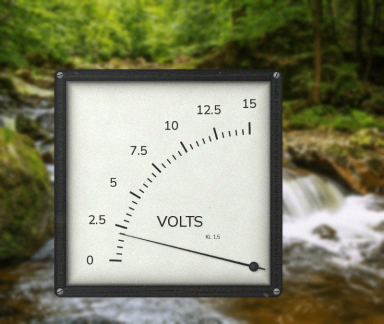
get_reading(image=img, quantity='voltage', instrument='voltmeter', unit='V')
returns 2 V
